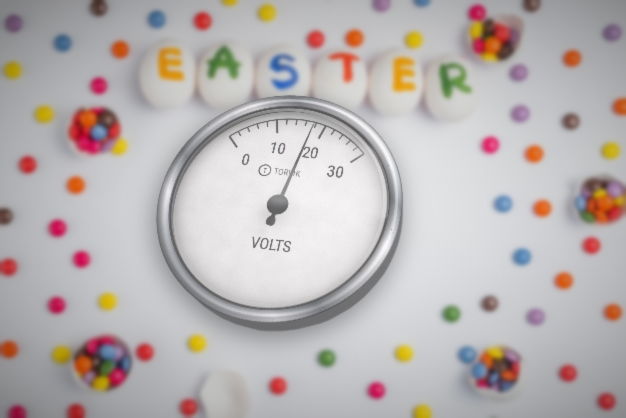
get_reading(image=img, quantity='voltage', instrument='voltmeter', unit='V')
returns 18 V
